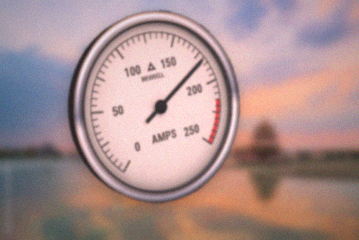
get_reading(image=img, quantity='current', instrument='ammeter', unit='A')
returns 180 A
